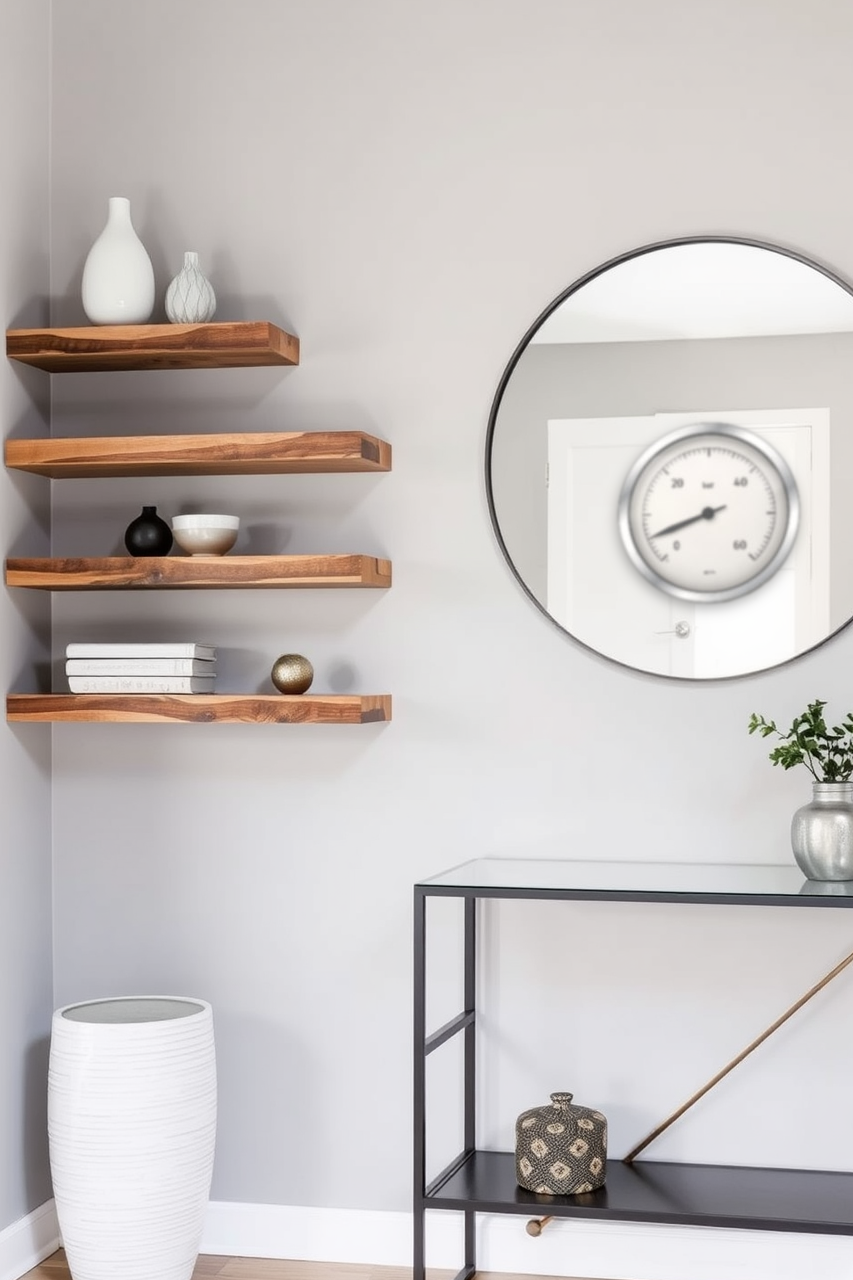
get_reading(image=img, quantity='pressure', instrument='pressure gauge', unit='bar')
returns 5 bar
